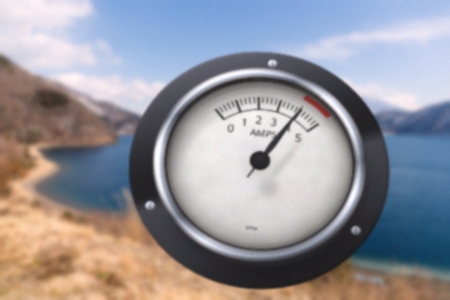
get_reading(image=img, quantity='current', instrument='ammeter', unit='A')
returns 4 A
